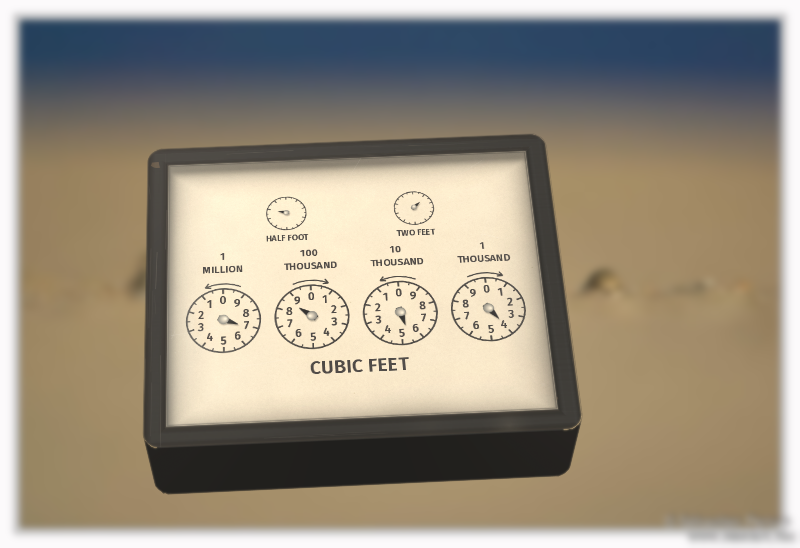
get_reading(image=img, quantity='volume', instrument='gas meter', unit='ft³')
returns 685400 ft³
